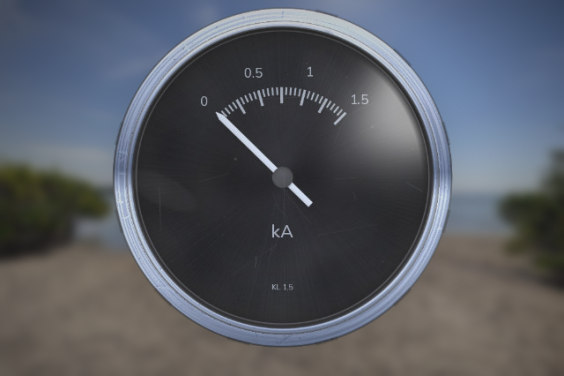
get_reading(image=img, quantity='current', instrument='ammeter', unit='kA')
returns 0 kA
